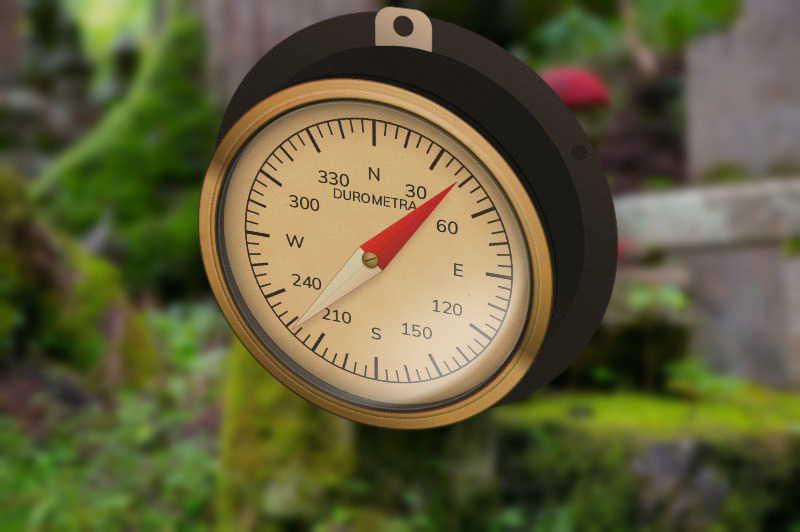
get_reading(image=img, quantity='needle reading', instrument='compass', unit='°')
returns 42.5 °
